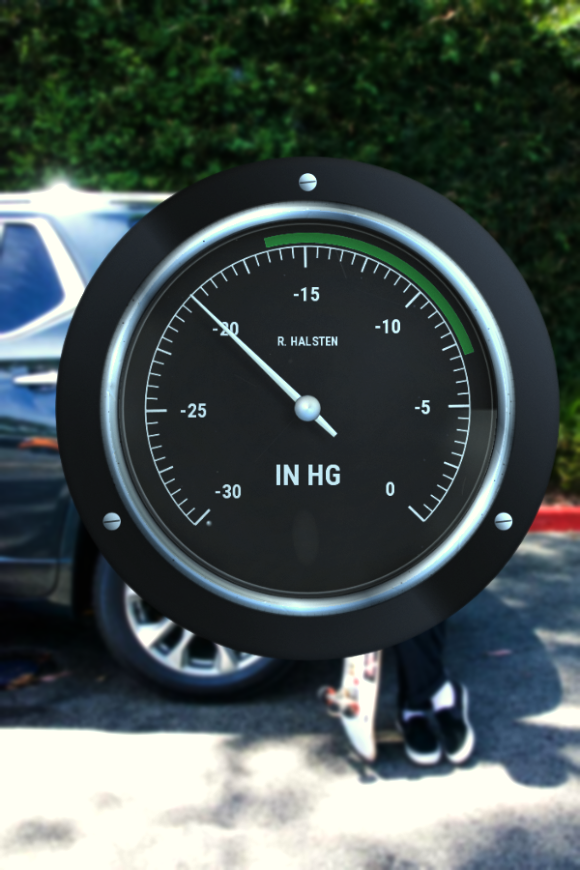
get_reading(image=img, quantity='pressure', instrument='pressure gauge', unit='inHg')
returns -20 inHg
